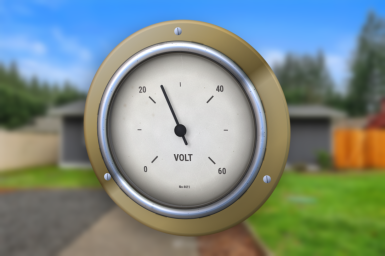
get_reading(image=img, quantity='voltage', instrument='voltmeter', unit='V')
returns 25 V
